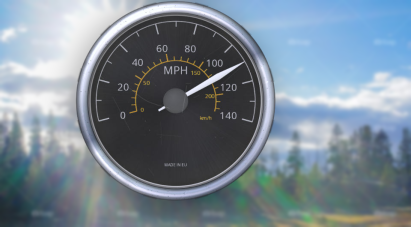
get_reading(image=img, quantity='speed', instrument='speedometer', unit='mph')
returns 110 mph
